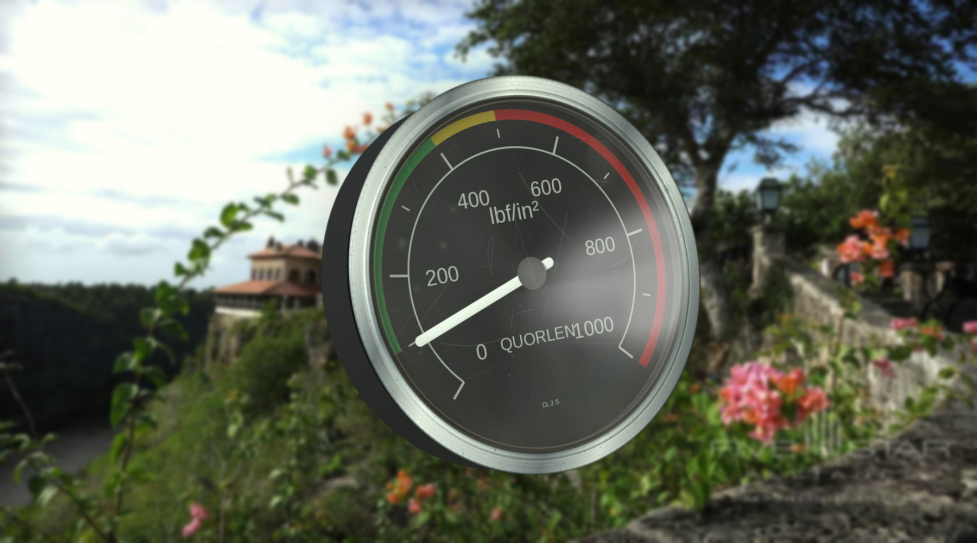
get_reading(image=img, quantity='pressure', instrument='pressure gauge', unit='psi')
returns 100 psi
